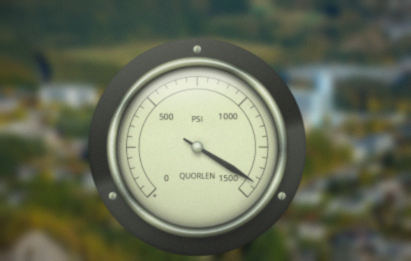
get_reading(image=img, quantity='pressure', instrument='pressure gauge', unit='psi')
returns 1425 psi
